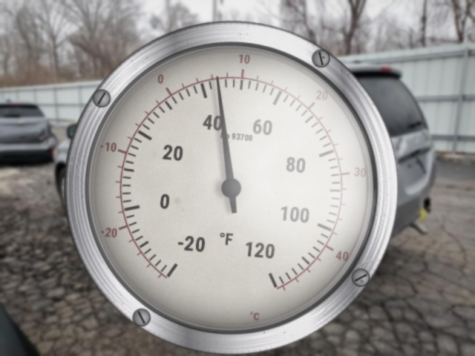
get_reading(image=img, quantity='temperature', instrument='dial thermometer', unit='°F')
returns 44 °F
